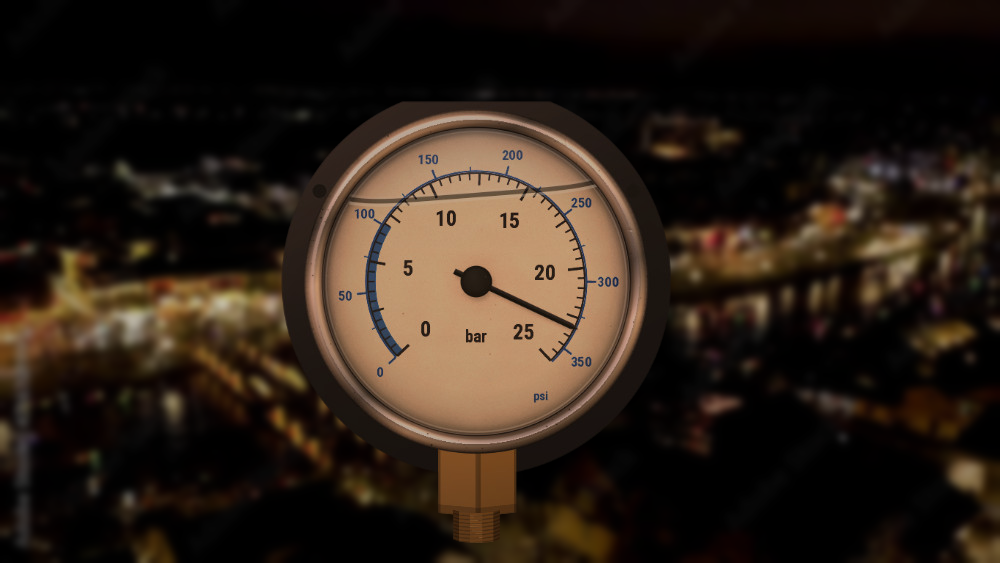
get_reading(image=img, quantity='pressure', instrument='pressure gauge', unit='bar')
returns 23 bar
